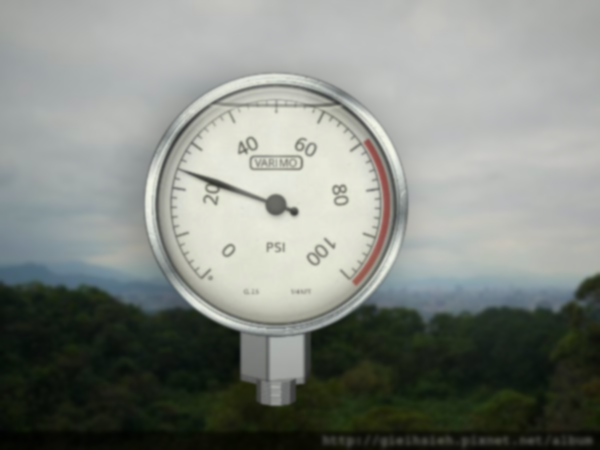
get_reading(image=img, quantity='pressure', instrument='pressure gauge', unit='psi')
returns 24 psi
